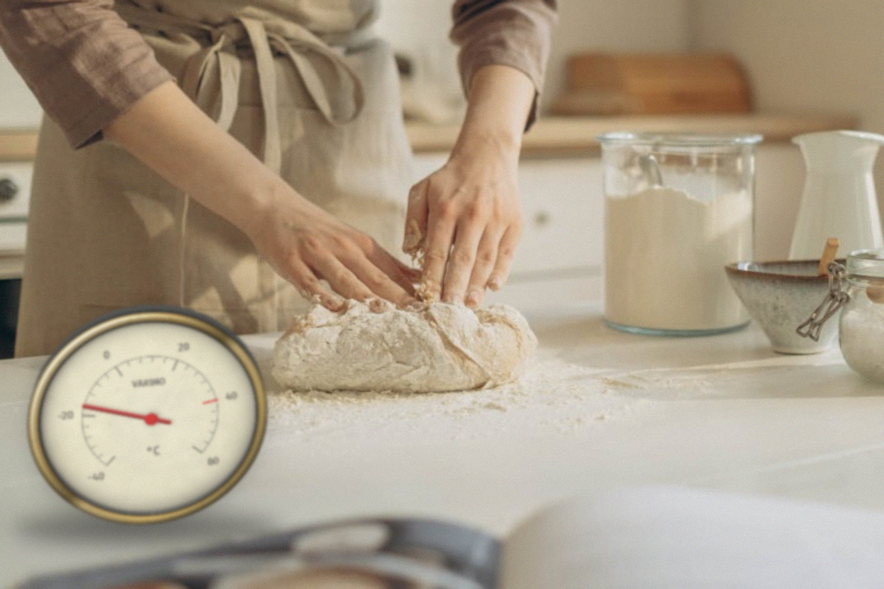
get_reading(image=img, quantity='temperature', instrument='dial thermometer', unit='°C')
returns -16 °C
